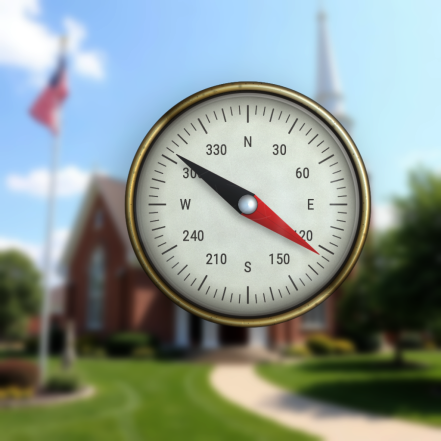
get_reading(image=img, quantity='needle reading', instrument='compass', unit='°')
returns 125 °
